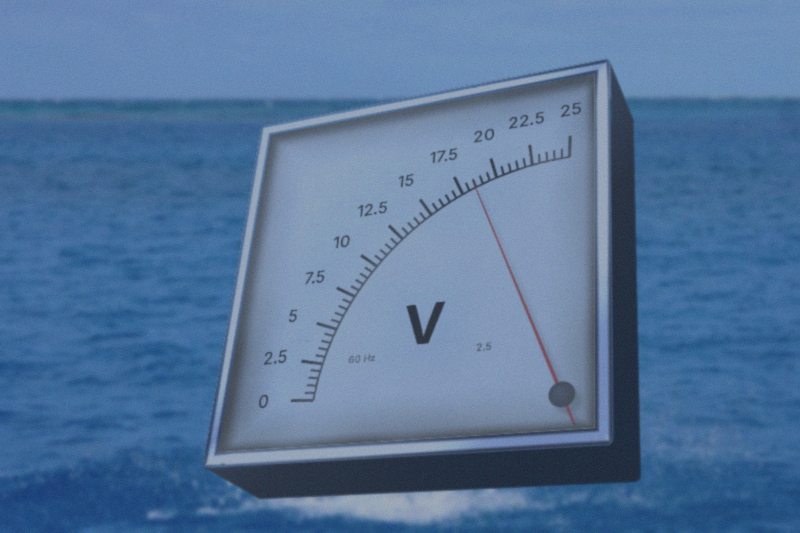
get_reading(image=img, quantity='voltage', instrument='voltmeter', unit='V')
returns 18.5 V
